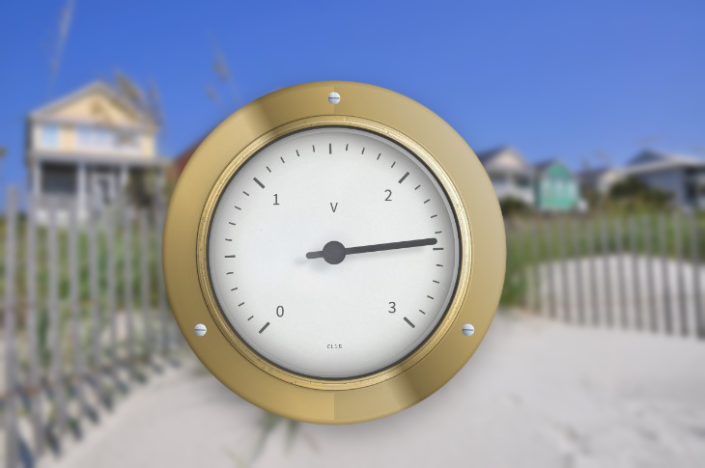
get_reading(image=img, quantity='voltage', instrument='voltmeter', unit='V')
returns 2.45 V
